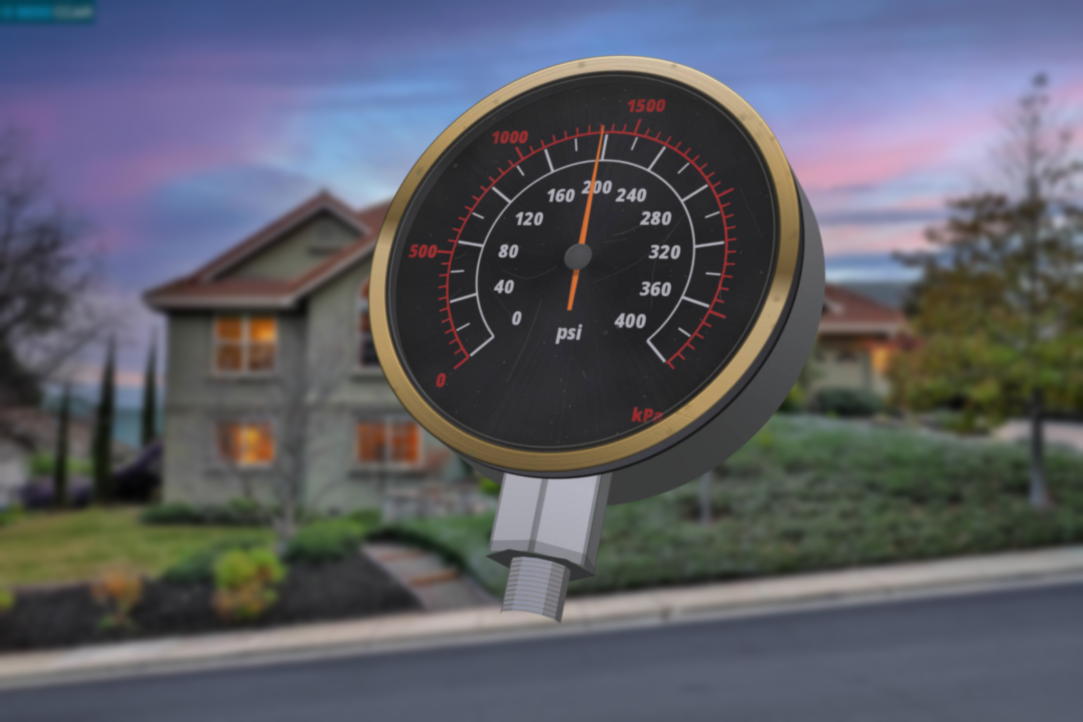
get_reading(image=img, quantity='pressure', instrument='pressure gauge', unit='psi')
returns 200 psi
